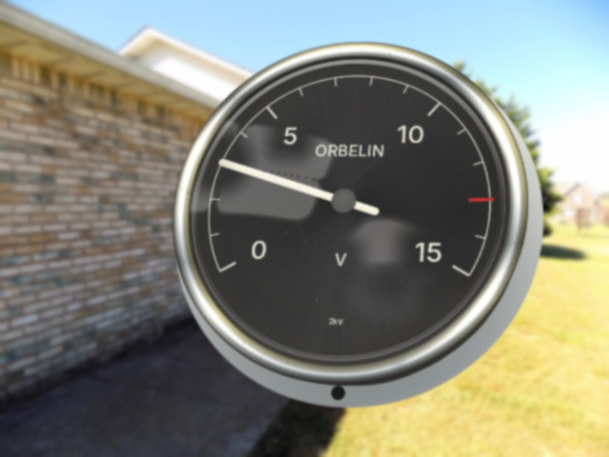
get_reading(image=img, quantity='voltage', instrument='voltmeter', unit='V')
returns 3 V
